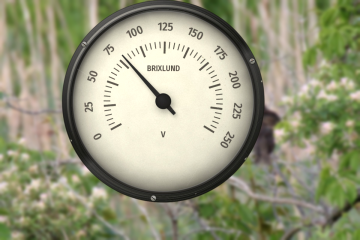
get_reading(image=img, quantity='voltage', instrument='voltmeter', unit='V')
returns 80 V
